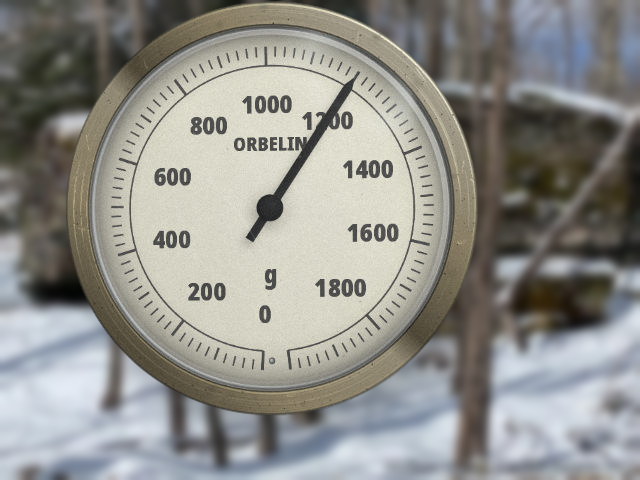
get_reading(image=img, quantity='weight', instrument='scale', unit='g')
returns 1200 g
